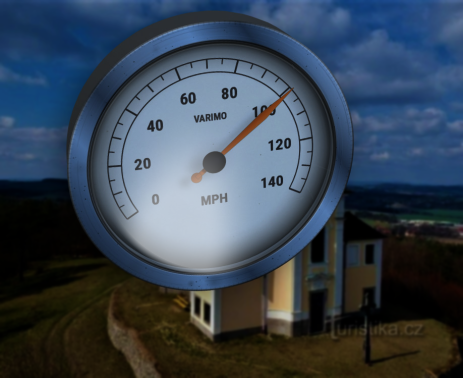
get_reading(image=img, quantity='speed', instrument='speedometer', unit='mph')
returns 100 mph
